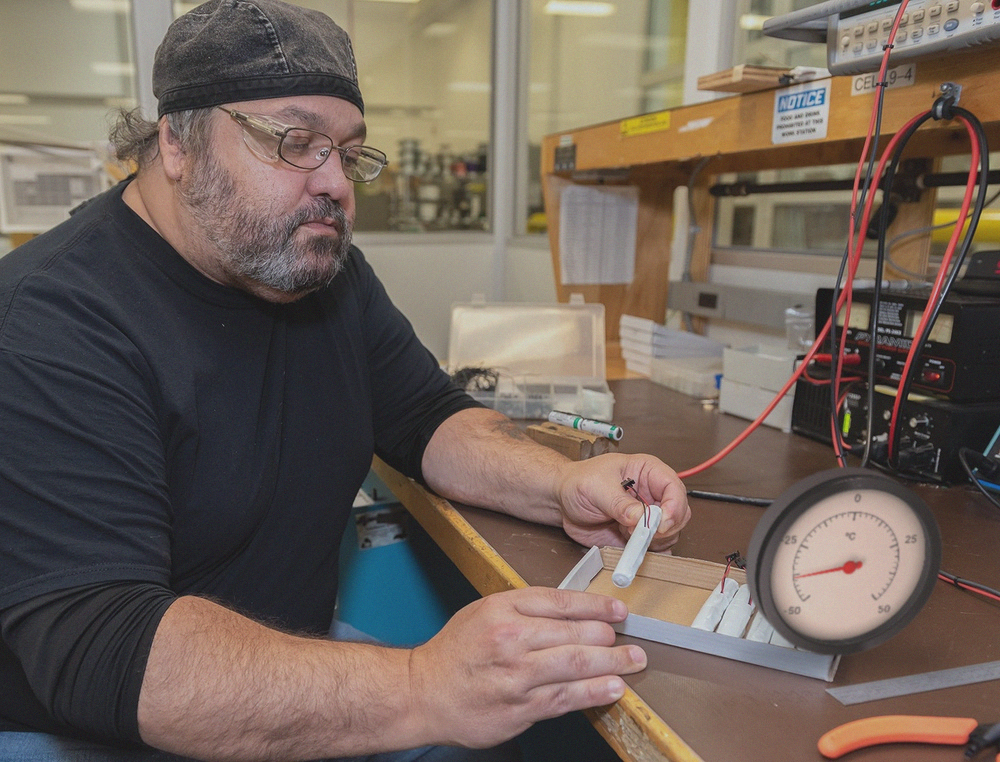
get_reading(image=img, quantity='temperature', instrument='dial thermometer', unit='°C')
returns -37.5 °C
